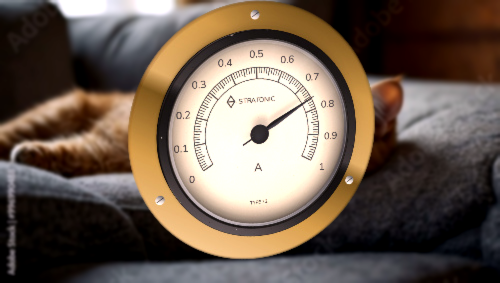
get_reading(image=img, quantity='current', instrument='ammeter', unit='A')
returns 0.75 A
